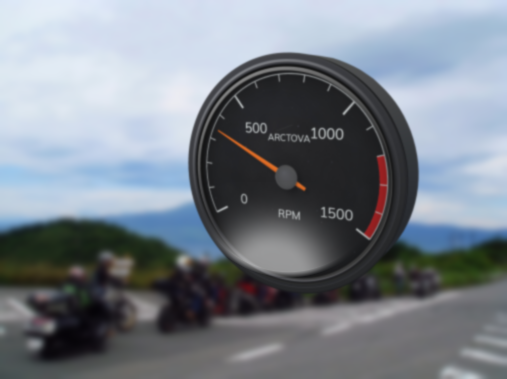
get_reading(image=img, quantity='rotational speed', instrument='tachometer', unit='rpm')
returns 350 rpm
